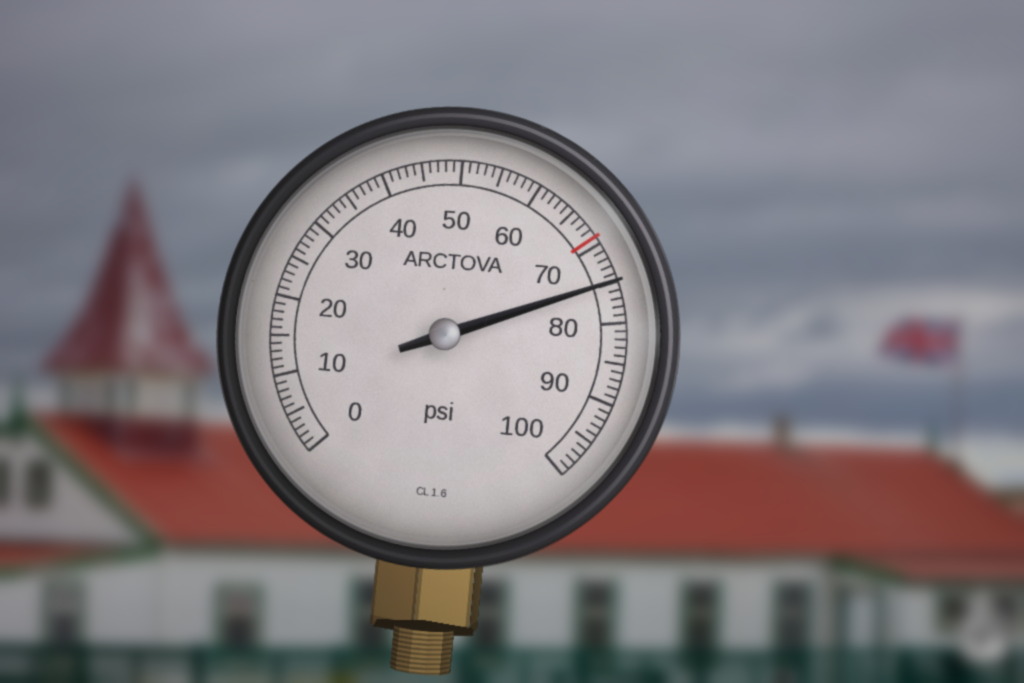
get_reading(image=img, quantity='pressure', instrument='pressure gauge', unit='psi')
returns 75 psi
